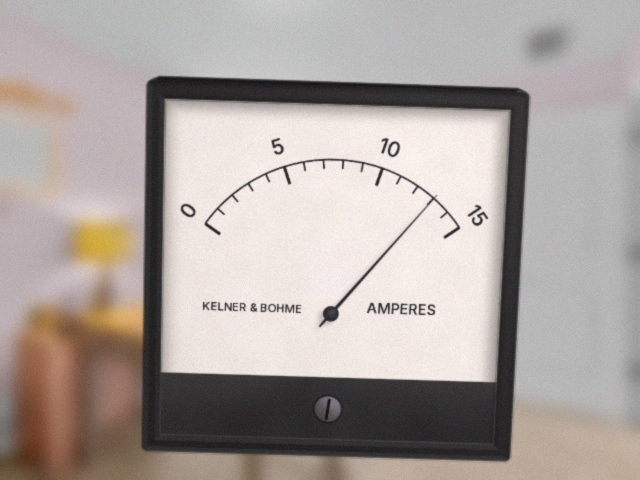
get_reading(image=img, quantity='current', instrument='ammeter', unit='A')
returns 13 A
